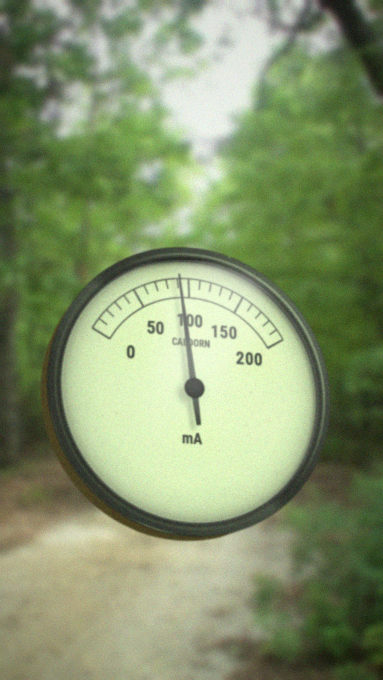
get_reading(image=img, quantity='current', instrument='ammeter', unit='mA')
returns 90 mA
